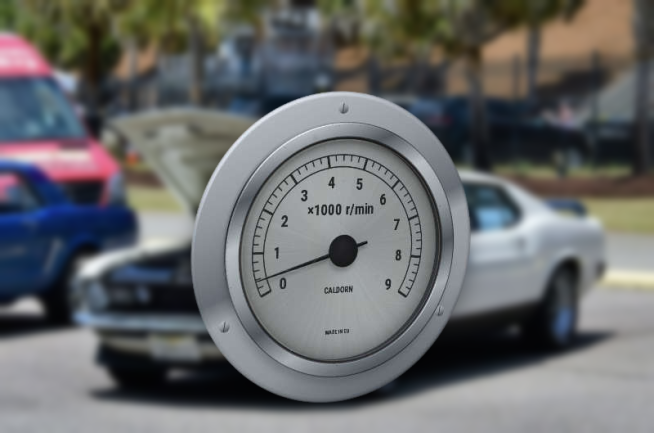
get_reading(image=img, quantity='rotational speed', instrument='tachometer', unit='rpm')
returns 400 rpm
